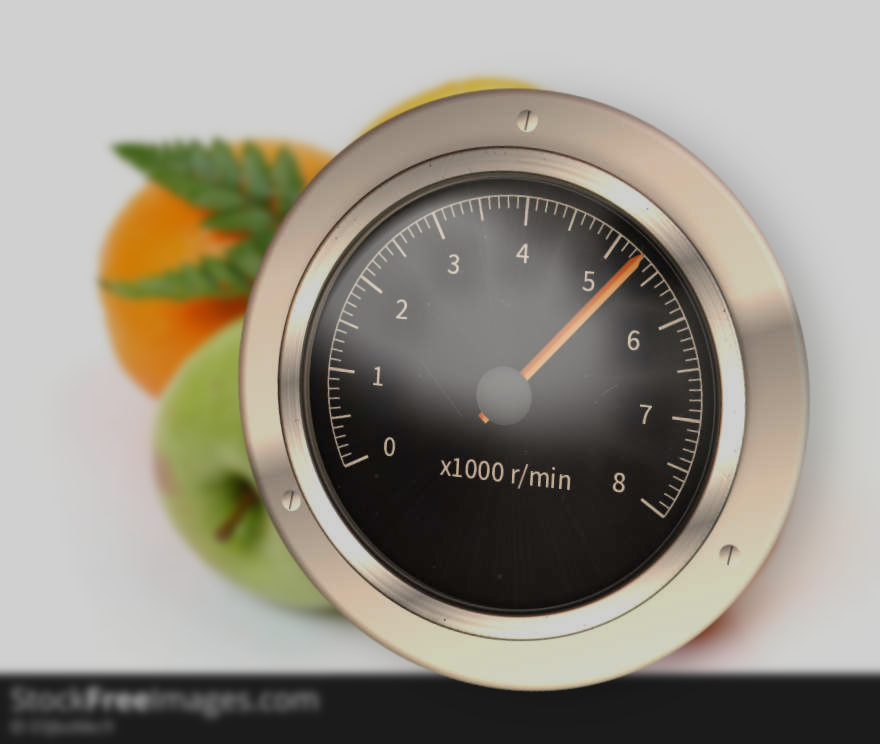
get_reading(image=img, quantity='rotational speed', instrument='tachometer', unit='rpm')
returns 5300 rpm
